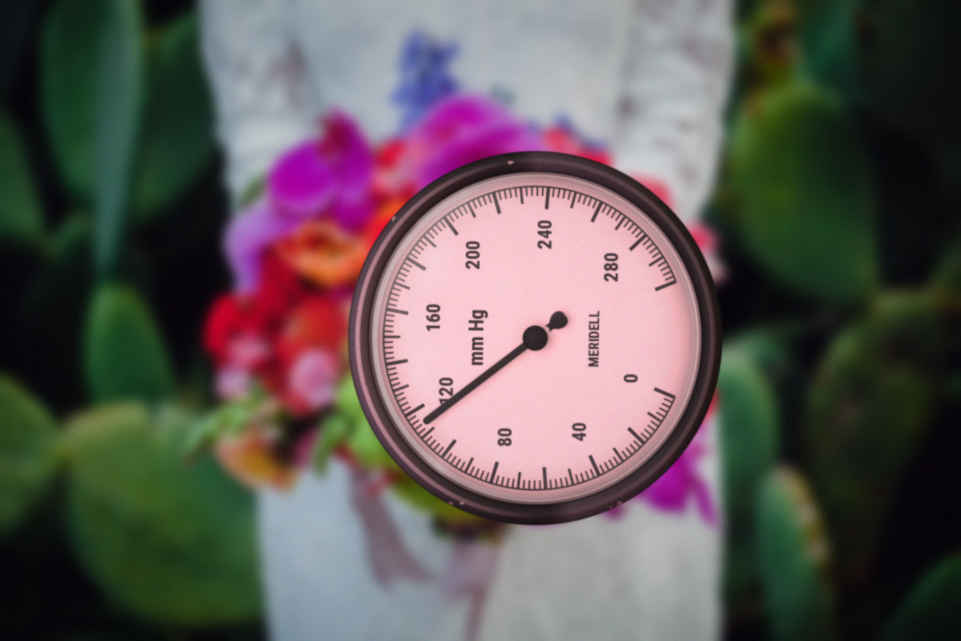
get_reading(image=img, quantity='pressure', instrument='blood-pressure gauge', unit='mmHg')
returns 114 mmHg
